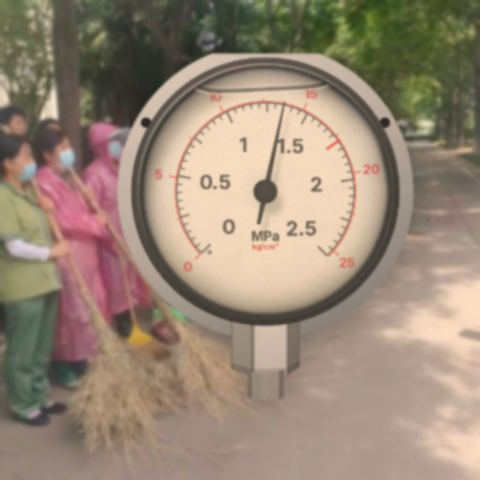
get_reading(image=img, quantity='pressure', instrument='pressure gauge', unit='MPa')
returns 1.35 MPa
